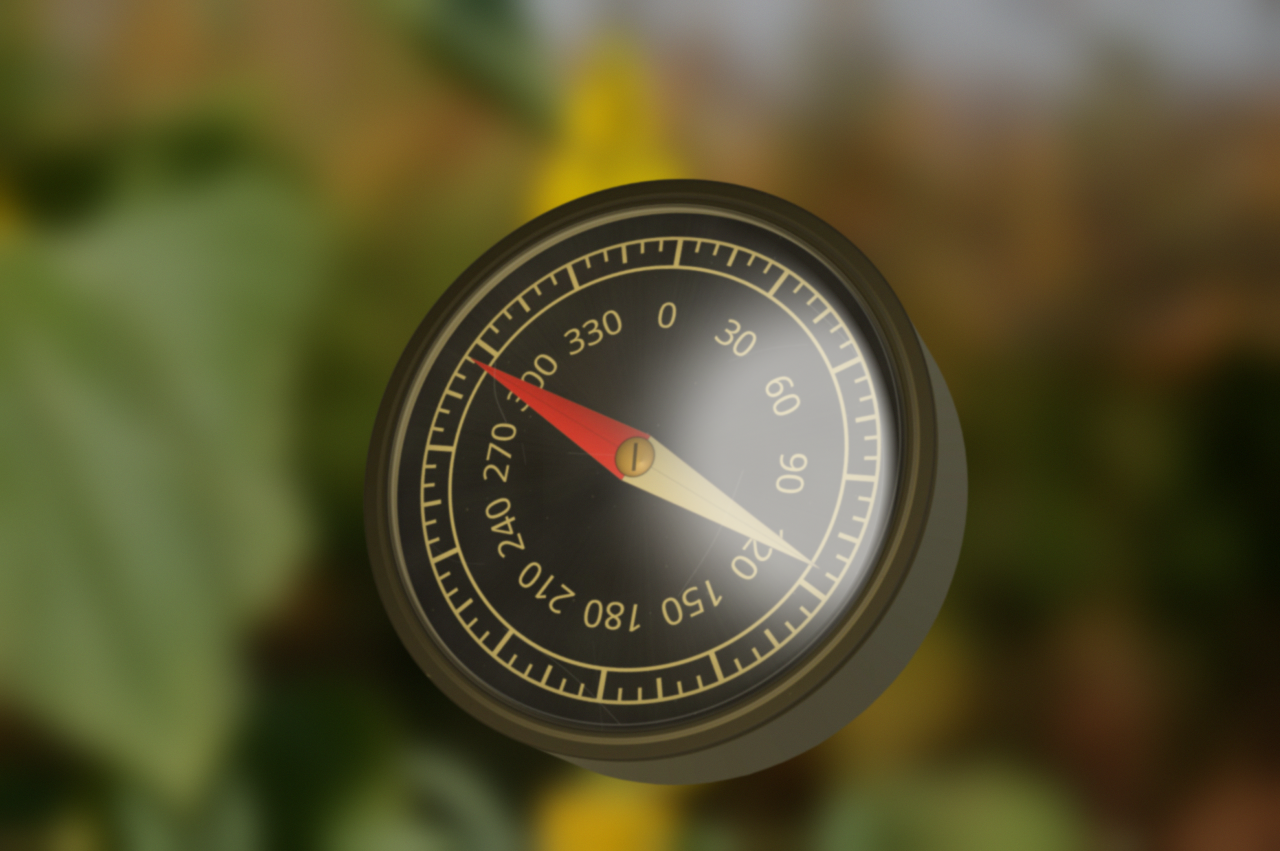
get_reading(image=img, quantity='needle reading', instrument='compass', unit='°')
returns 295 °
